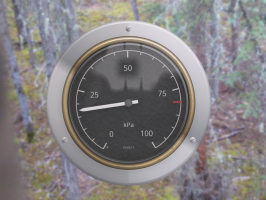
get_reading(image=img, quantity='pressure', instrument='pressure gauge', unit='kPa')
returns 17.5 kPa
